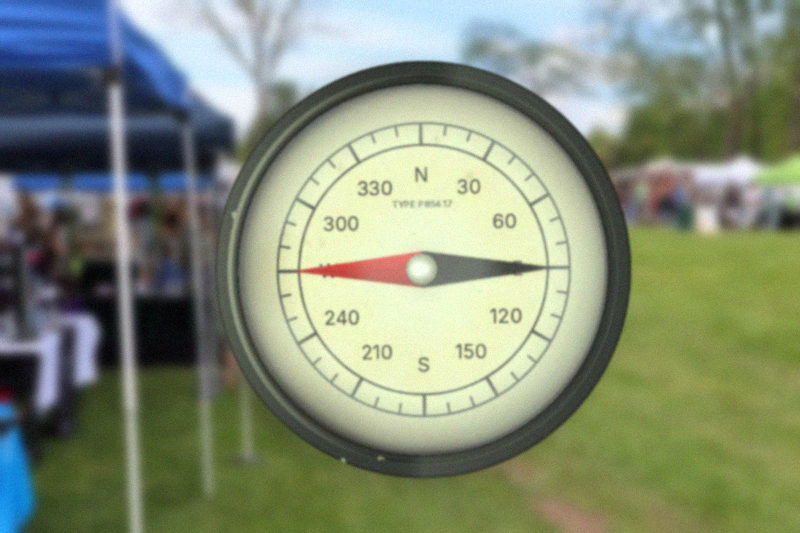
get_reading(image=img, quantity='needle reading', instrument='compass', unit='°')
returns 270 °
